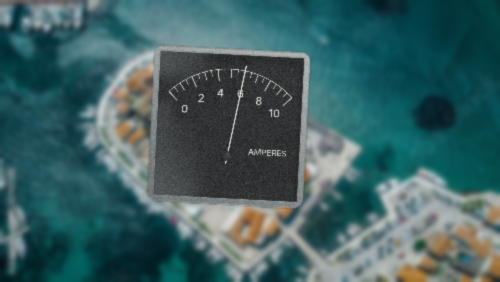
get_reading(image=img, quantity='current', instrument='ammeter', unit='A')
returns 6 A
